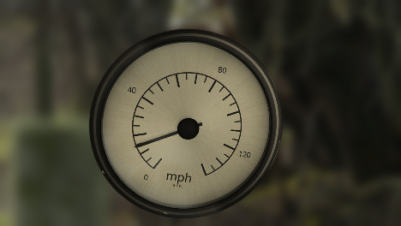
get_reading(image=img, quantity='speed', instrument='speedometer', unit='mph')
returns 15 mph
